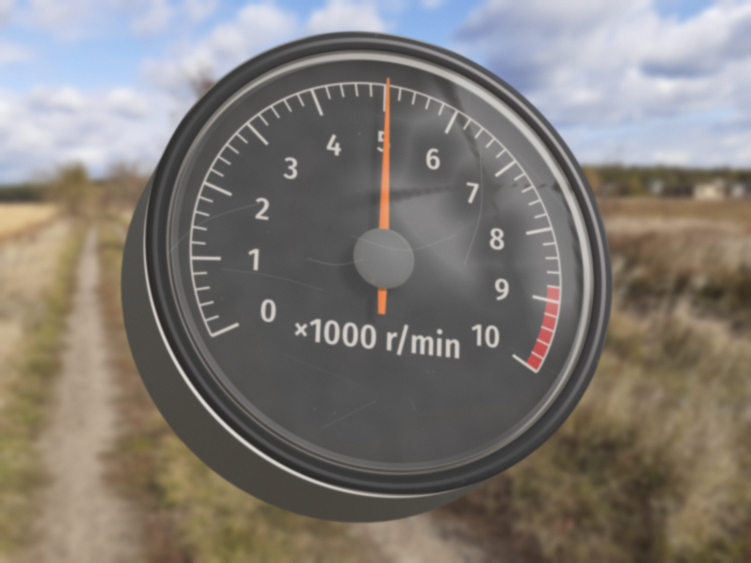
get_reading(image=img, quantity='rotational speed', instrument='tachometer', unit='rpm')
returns 5000 rpm
